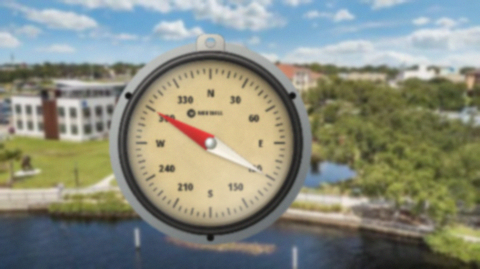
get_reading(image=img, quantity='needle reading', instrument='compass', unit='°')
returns 300 °
